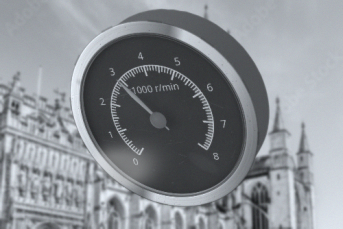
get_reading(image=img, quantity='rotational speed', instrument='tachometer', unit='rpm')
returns 3000 rpm
